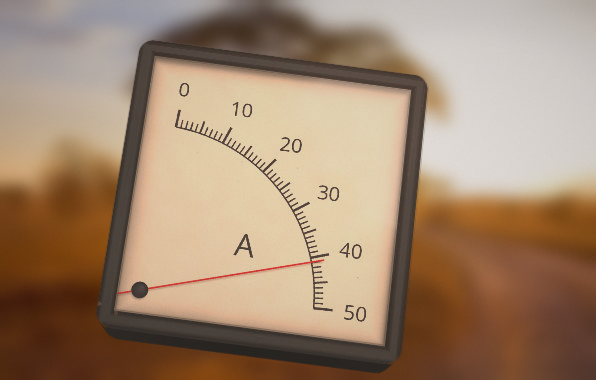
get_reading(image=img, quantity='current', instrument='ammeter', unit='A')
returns 41 A
